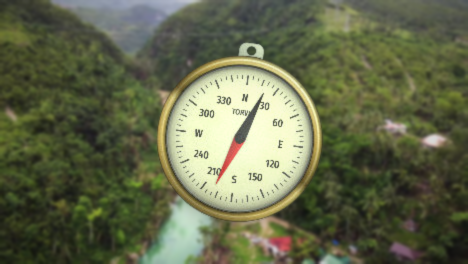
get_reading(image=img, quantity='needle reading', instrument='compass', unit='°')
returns 200 °
